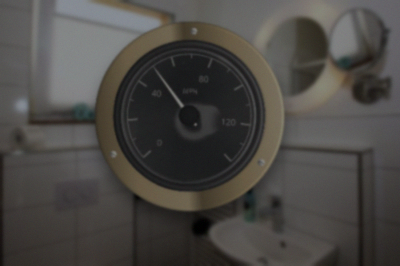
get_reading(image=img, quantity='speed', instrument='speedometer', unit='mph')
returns 50 mph
